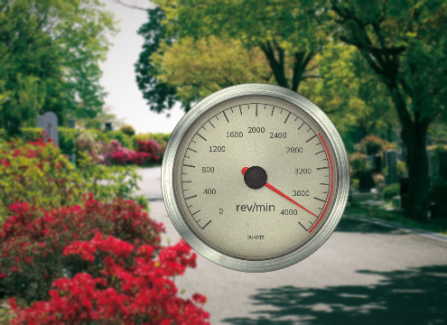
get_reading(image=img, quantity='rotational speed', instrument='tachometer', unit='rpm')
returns 3800 rpm
